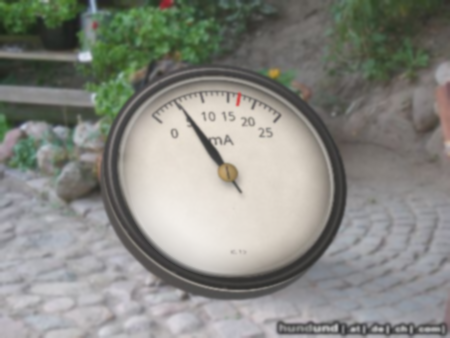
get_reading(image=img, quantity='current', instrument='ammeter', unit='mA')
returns 5 mA
